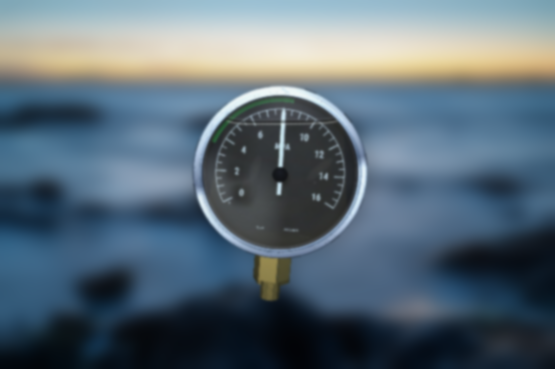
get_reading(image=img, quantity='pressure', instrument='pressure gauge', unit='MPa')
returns 8 MPa
